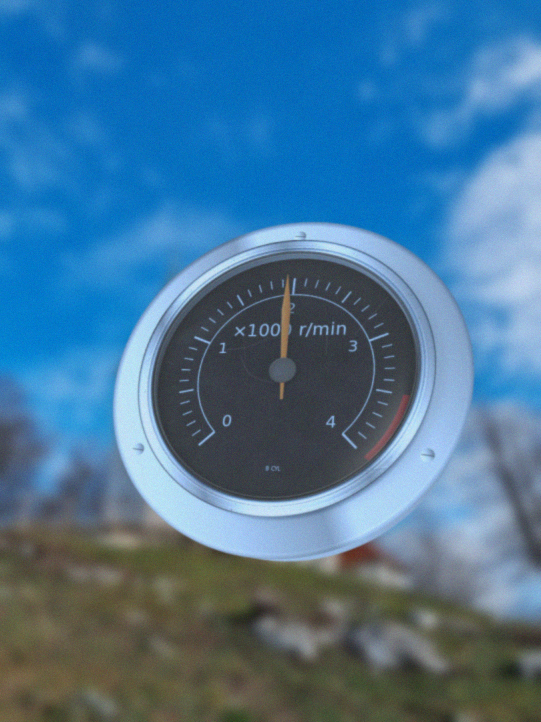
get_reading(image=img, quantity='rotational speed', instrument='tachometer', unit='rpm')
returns 1950 rpm
